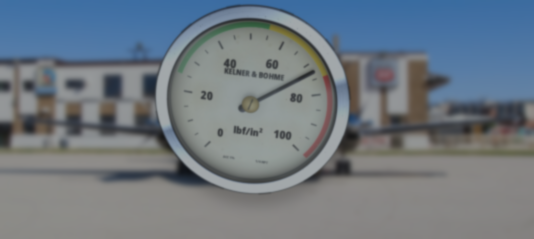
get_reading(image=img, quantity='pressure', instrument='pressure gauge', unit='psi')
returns 72.5 psi
